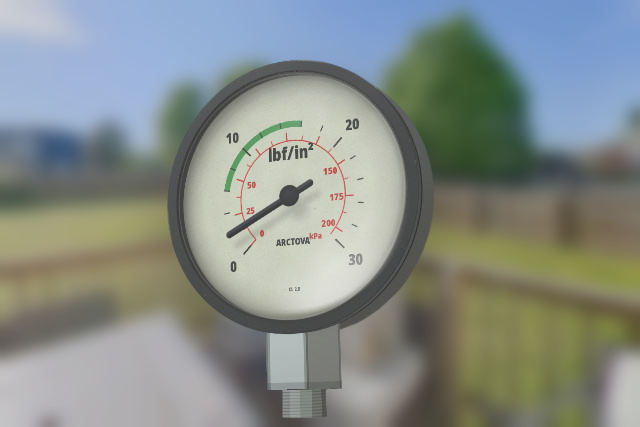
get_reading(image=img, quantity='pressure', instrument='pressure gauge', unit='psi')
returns 2 psi
